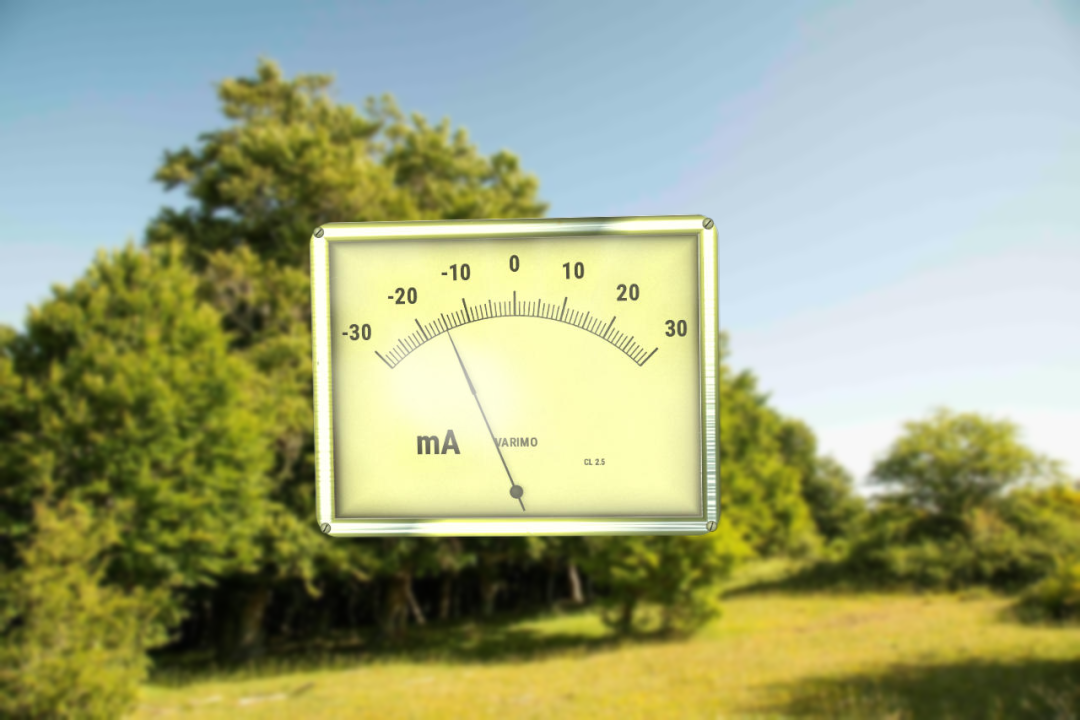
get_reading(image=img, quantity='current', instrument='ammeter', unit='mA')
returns -15 mA
